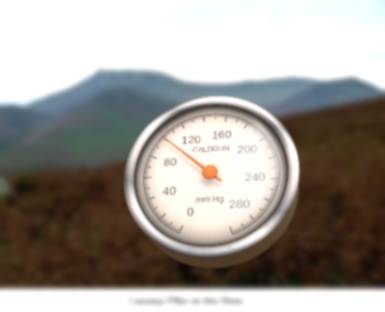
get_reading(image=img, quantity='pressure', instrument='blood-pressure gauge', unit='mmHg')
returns 100 mmHg
